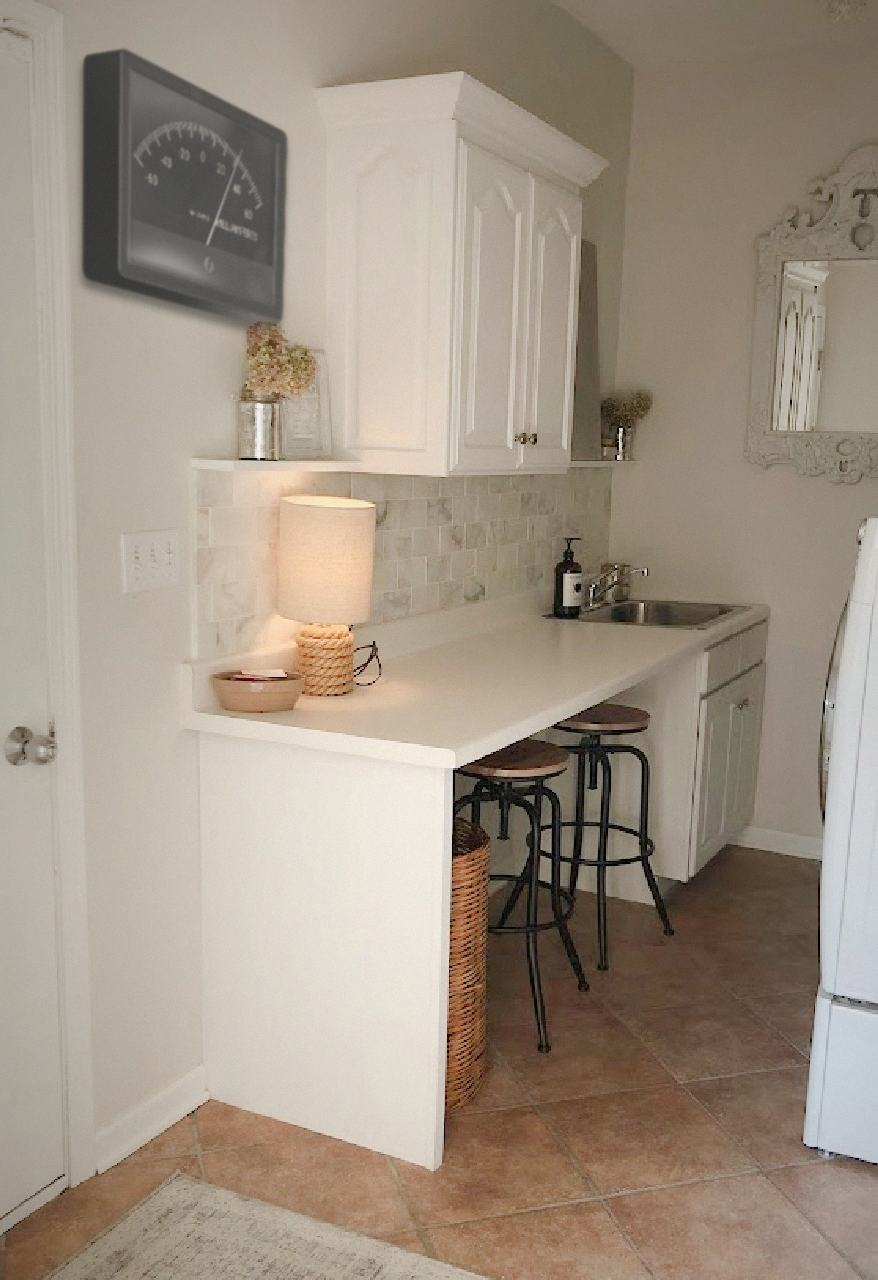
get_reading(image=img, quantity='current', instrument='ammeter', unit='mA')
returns 30 mA
